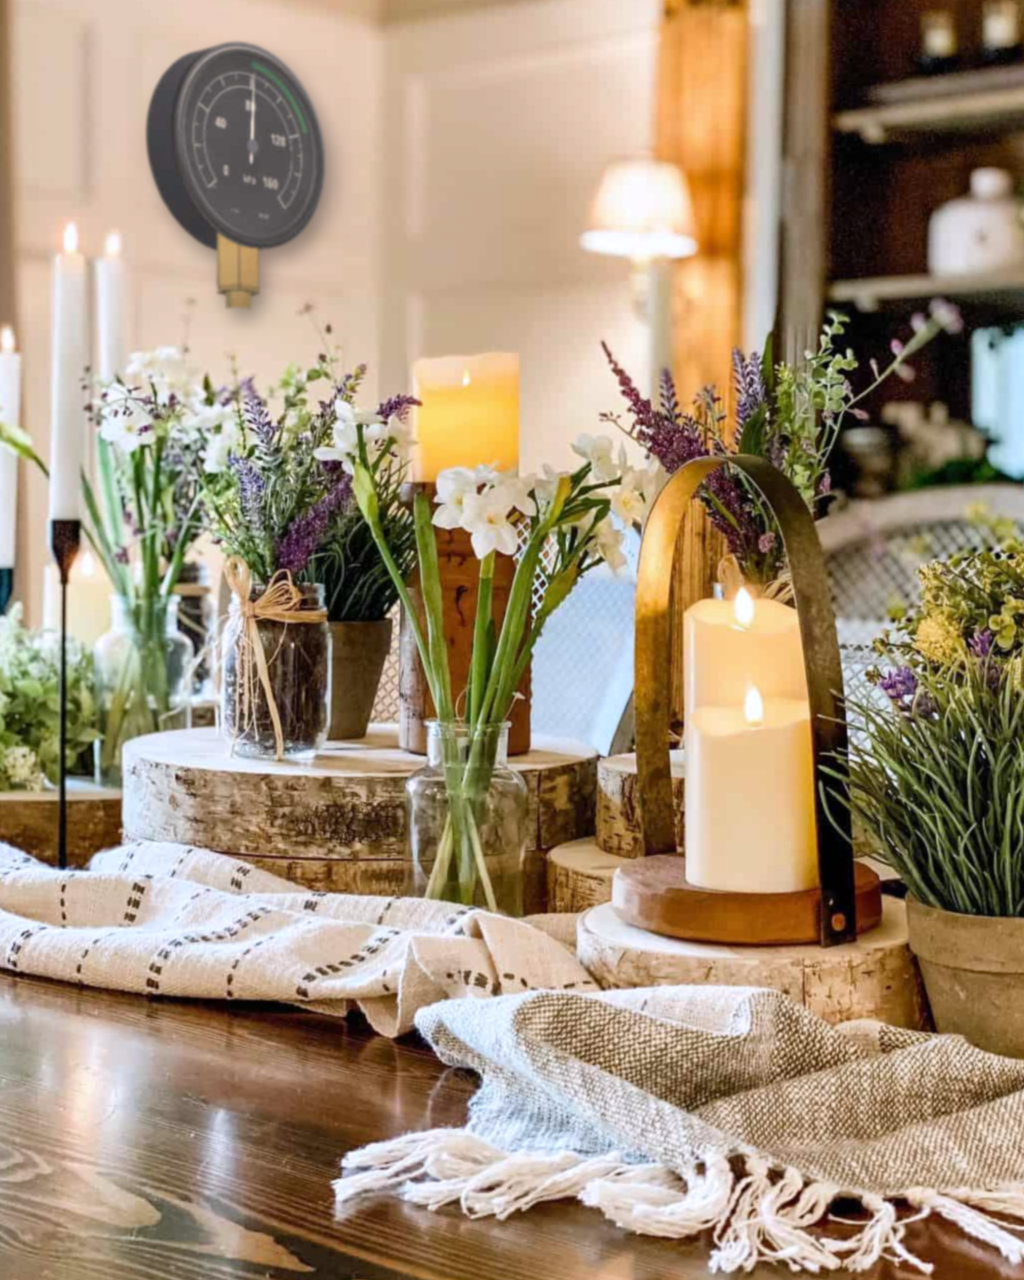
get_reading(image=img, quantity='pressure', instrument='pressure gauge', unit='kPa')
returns 80 kPa
